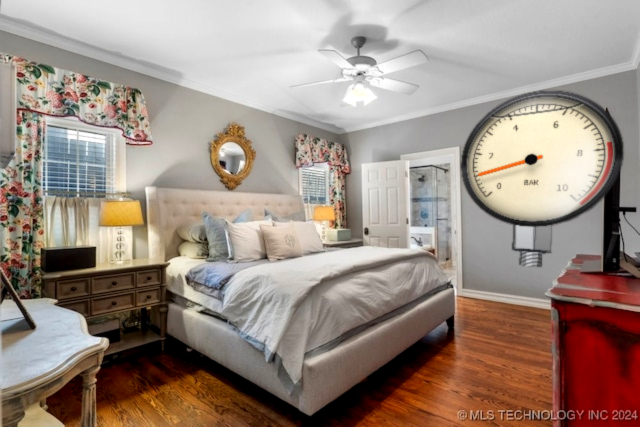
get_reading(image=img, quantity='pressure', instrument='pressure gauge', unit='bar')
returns 1 bar
